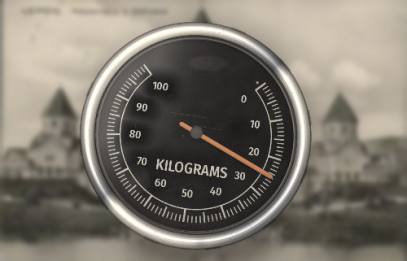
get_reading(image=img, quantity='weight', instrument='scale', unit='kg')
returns 25 kg
